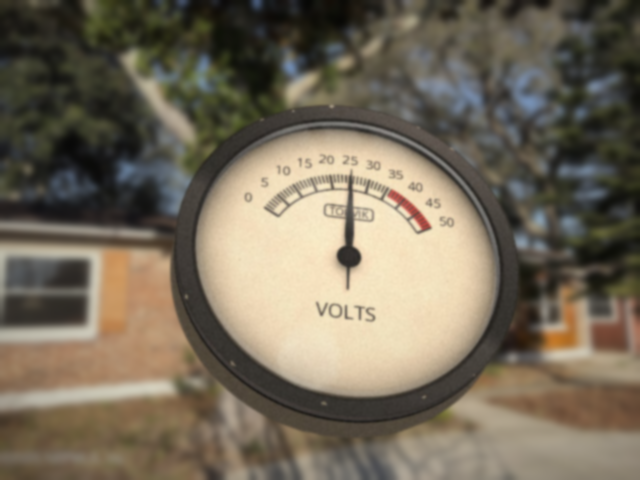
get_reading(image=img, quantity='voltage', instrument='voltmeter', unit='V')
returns 25 V
